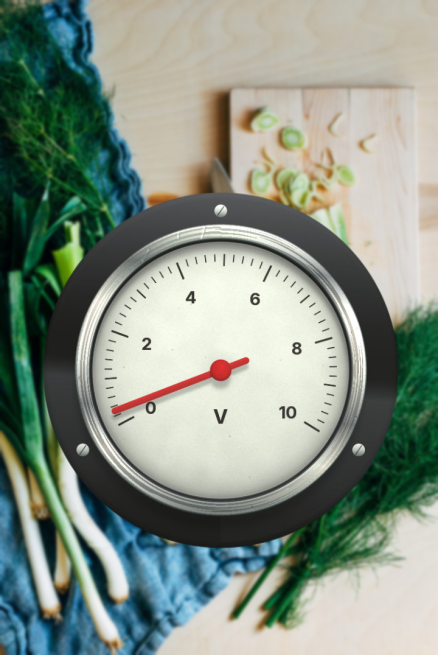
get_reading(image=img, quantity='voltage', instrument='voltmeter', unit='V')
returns 0.3 V
